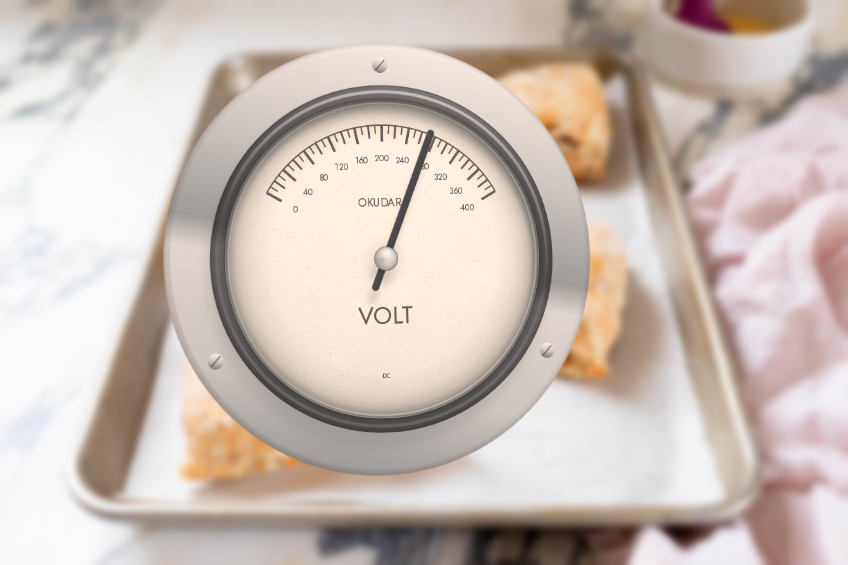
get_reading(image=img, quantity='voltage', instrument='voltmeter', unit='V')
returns 270 V
